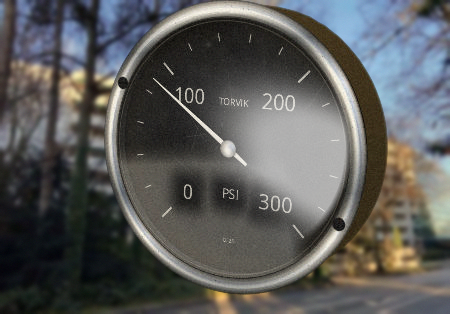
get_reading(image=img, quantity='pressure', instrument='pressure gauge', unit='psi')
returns 90 psi
